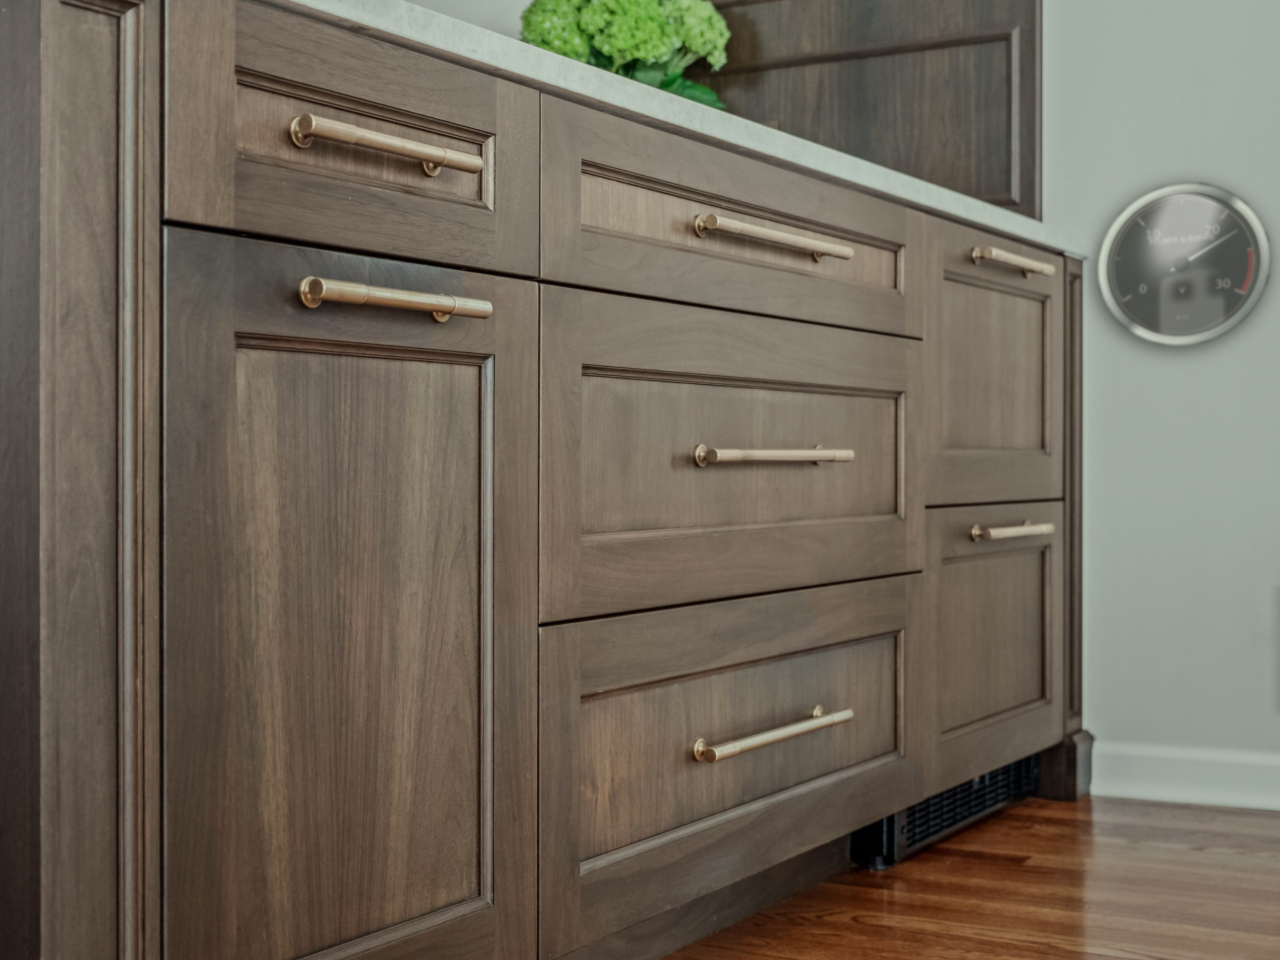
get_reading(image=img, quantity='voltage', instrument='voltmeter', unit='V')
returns 22.5 V
